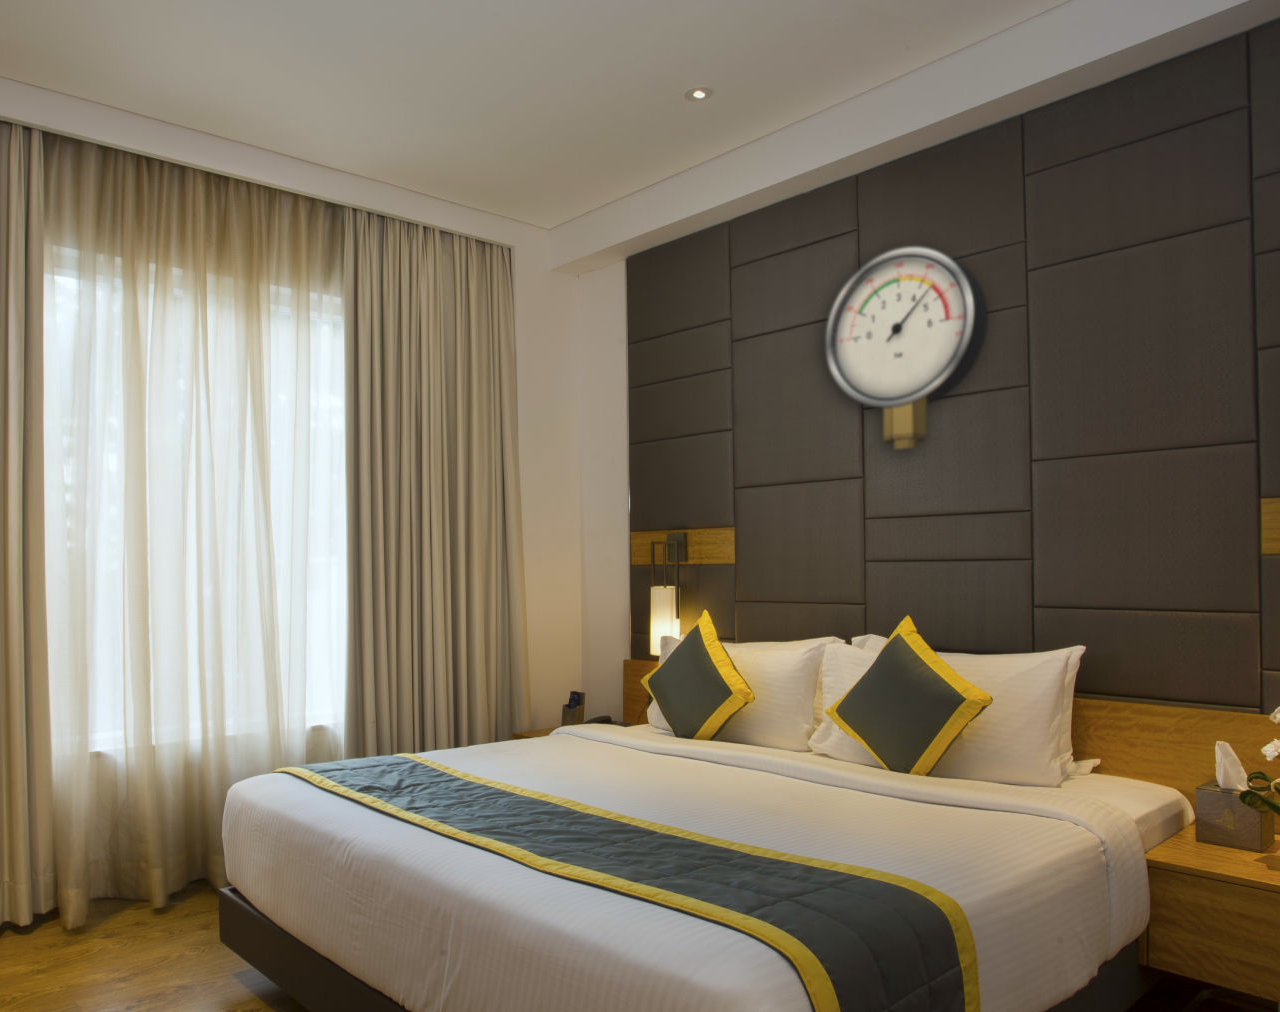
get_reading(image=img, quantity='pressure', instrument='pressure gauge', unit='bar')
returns 4.5 bar
